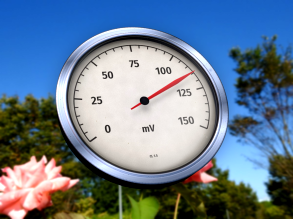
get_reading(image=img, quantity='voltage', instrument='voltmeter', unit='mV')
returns 115 mV
